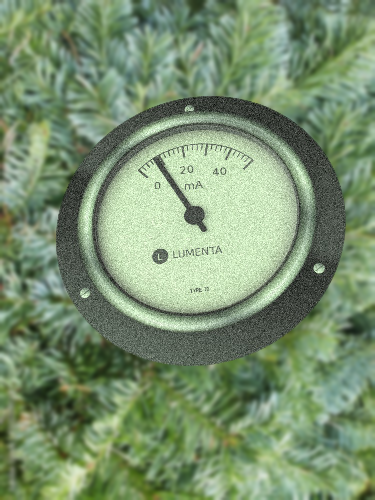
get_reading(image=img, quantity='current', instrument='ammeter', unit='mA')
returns 8 mA
